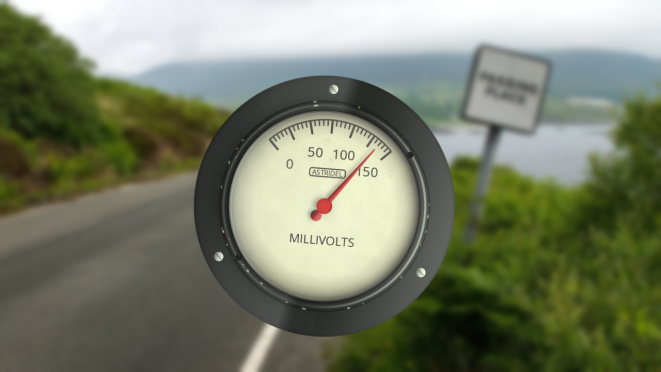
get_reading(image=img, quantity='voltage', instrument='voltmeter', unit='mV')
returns 135 mV
